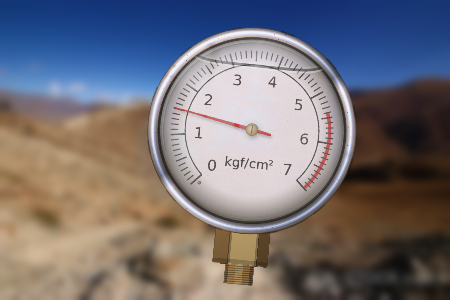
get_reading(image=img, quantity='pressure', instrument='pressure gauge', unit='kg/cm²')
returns 1.5 kg/cm²
